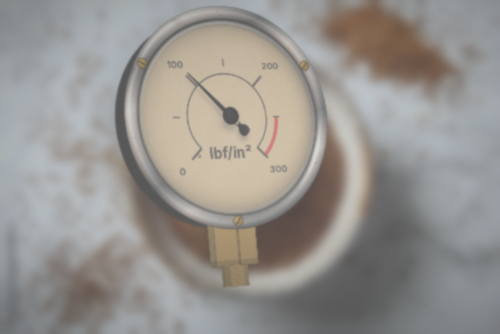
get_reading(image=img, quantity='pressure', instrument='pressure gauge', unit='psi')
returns 100 psi
